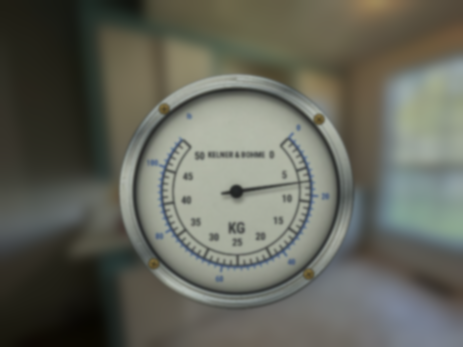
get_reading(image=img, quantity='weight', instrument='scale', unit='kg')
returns 7 kg
